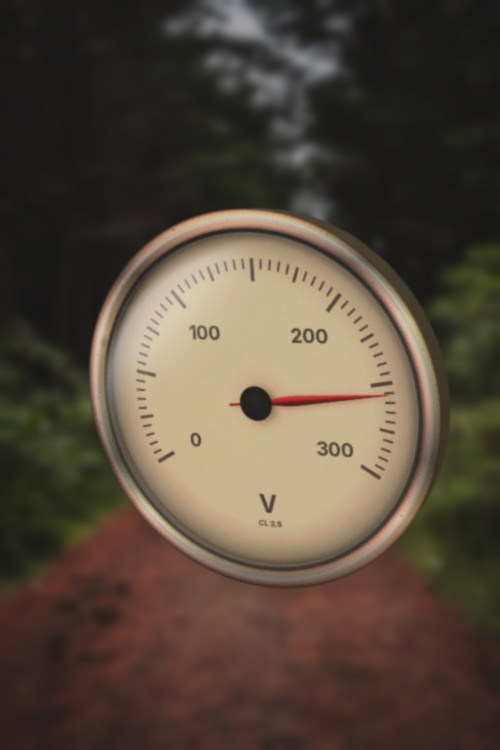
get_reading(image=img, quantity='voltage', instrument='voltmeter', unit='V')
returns 255 V
